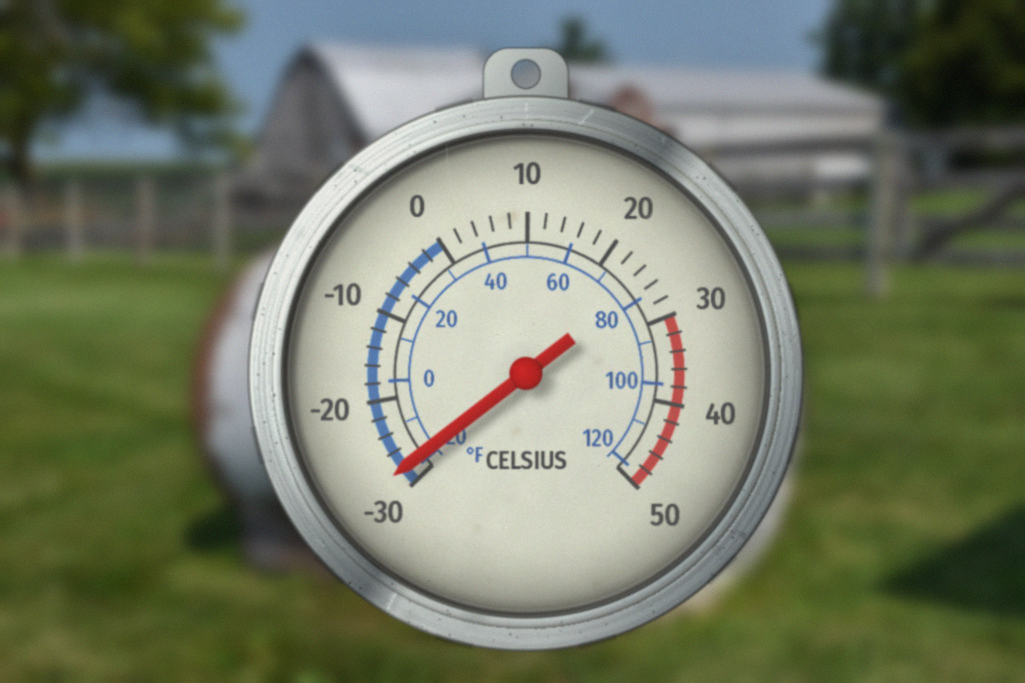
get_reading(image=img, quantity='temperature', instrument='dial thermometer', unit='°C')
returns -28 °C
